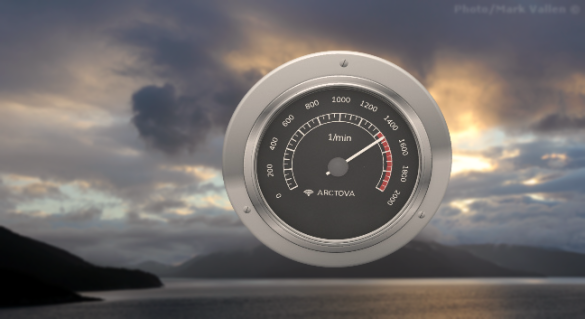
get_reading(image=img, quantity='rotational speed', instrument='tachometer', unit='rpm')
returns 1450 rpm
